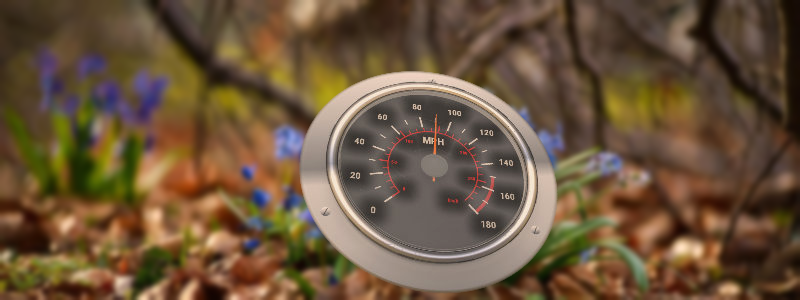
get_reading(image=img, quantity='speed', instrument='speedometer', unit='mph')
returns 90 mph
